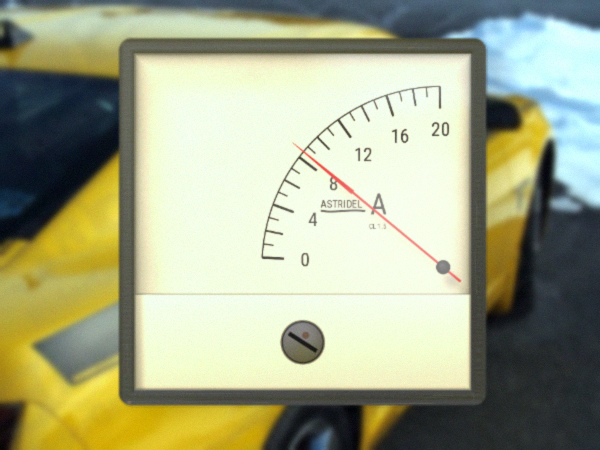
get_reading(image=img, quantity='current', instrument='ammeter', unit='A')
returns 8.5 A
